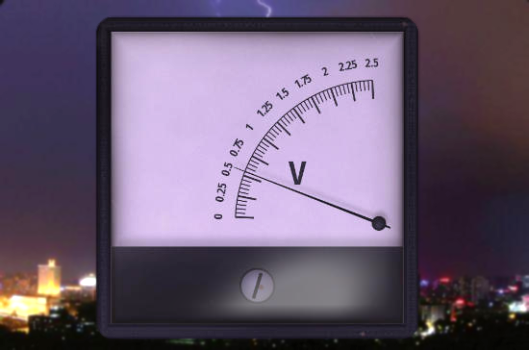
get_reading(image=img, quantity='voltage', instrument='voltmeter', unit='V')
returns 0.55 V
